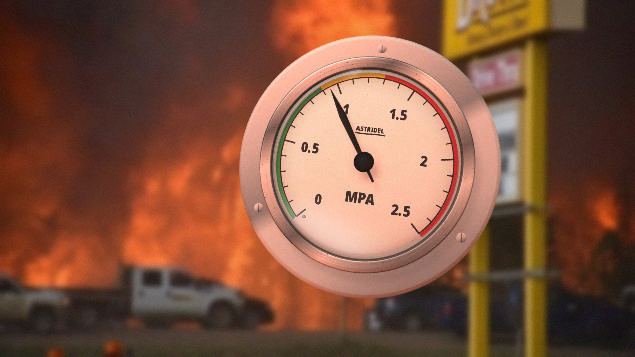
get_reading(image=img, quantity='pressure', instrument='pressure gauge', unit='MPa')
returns 0.95 MPa
